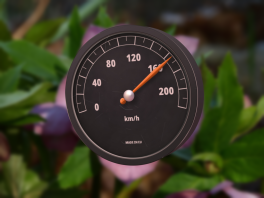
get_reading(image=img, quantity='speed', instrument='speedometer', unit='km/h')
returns 165 km/h
